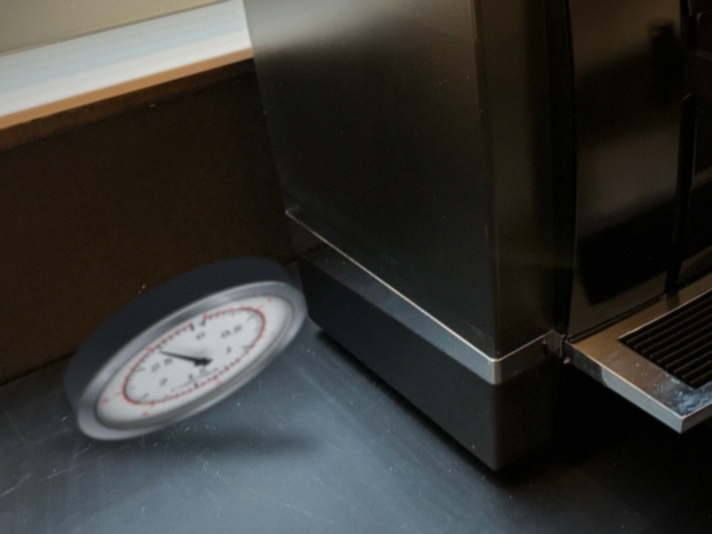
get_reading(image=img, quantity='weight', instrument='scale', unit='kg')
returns 2.75 kg
